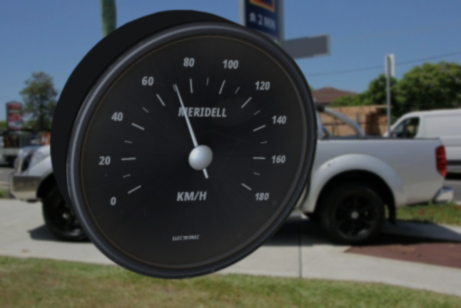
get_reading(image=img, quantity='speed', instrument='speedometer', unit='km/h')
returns 70 km/h
